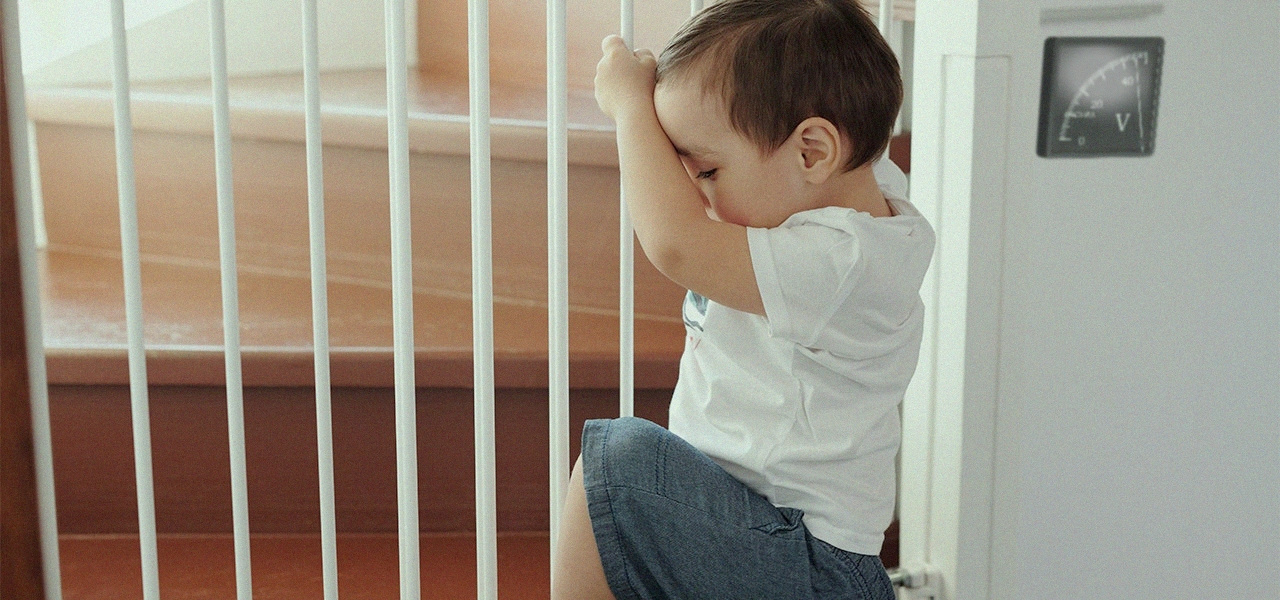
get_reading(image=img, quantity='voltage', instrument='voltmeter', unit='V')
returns 45 V
